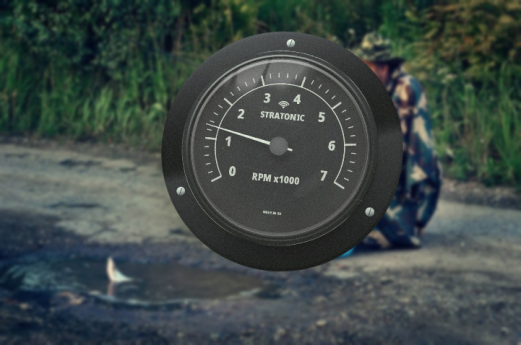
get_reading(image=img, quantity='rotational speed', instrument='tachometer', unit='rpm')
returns 1300 rpm
